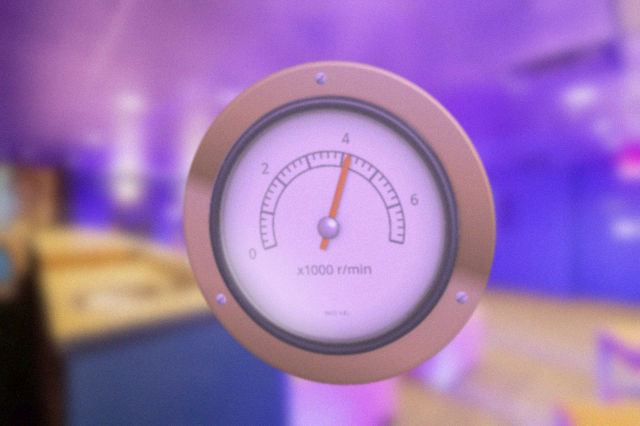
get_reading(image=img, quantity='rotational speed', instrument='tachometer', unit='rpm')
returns 4200 rpm
